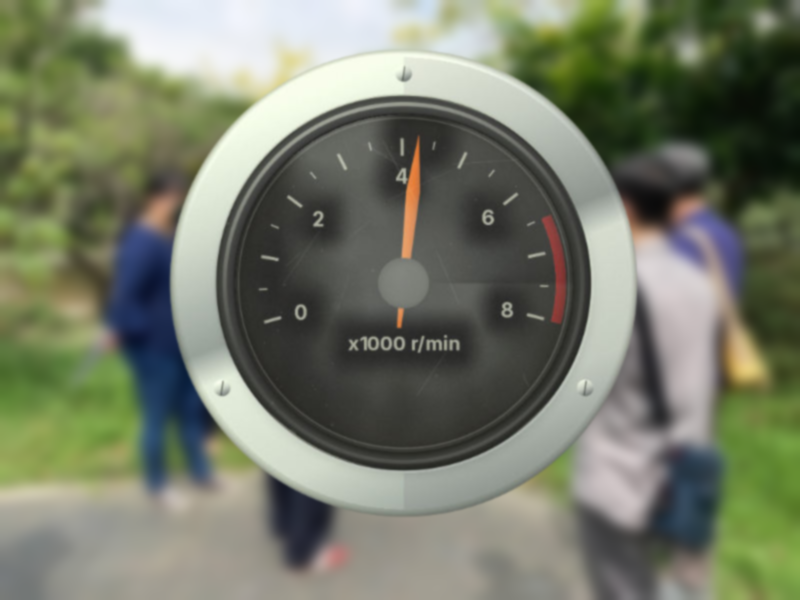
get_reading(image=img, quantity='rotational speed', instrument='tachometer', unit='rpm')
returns 4250 rpm
